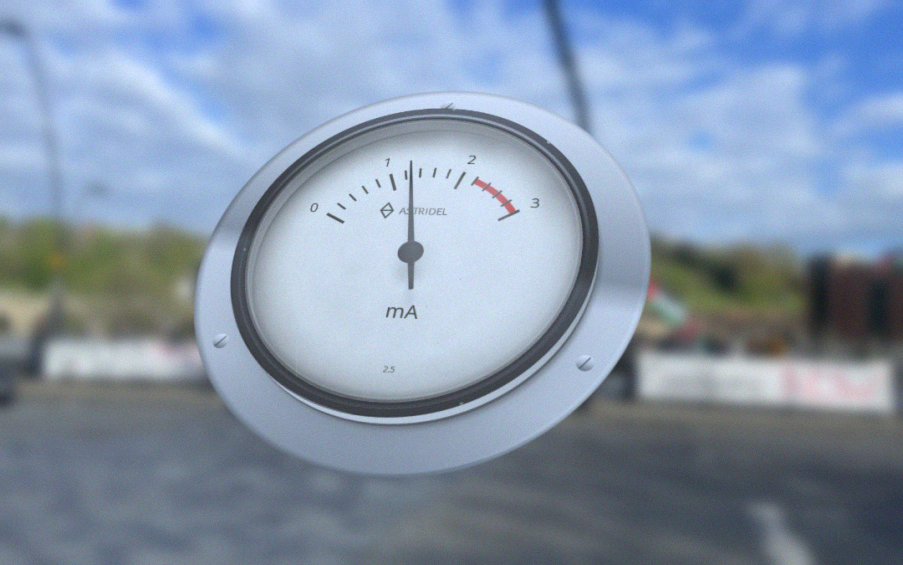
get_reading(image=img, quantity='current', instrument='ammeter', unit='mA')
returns 1.3 mA
